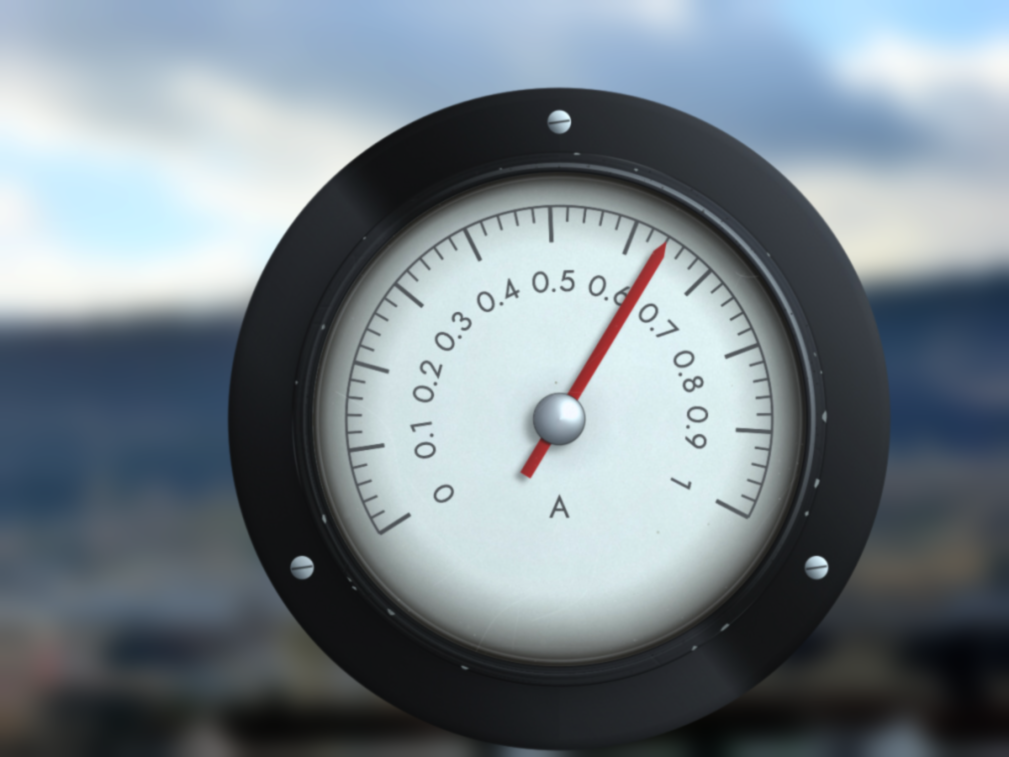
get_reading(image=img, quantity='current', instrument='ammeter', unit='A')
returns 0.64 A
